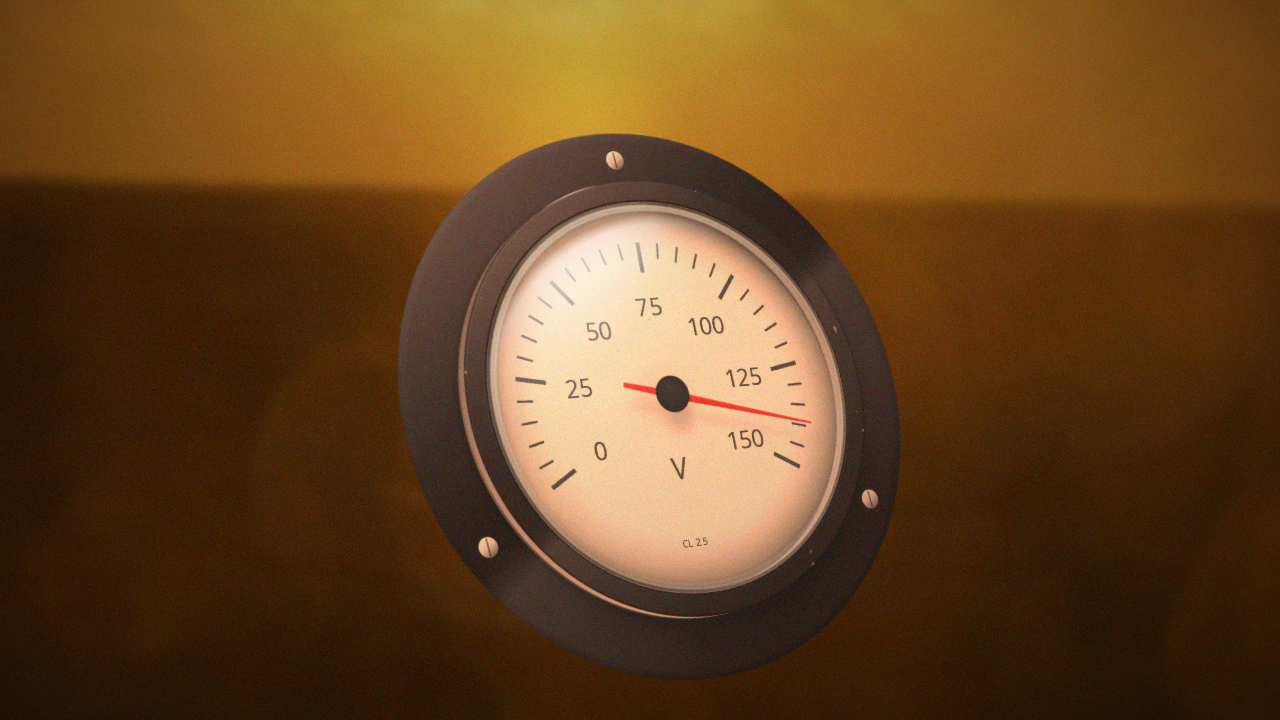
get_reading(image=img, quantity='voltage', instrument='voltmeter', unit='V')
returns 140 V
